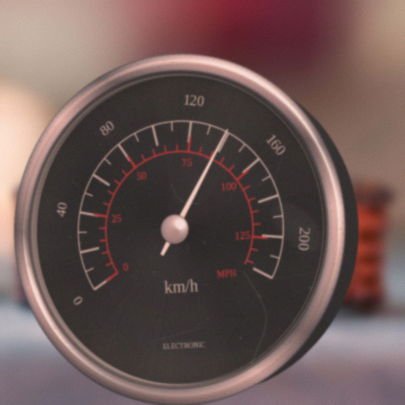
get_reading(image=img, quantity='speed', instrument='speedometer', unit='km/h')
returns 140 km/h
